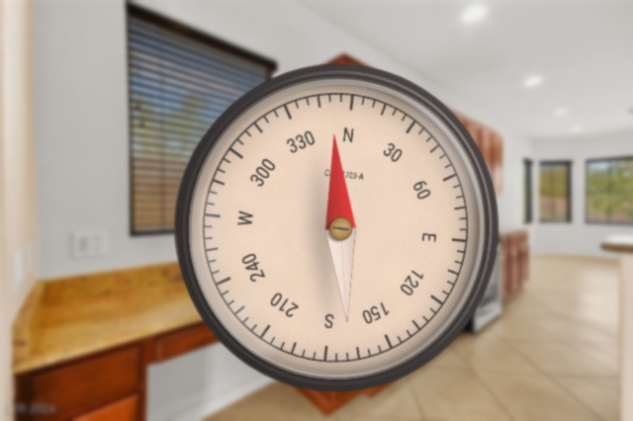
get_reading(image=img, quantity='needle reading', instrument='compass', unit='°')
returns 350 °
